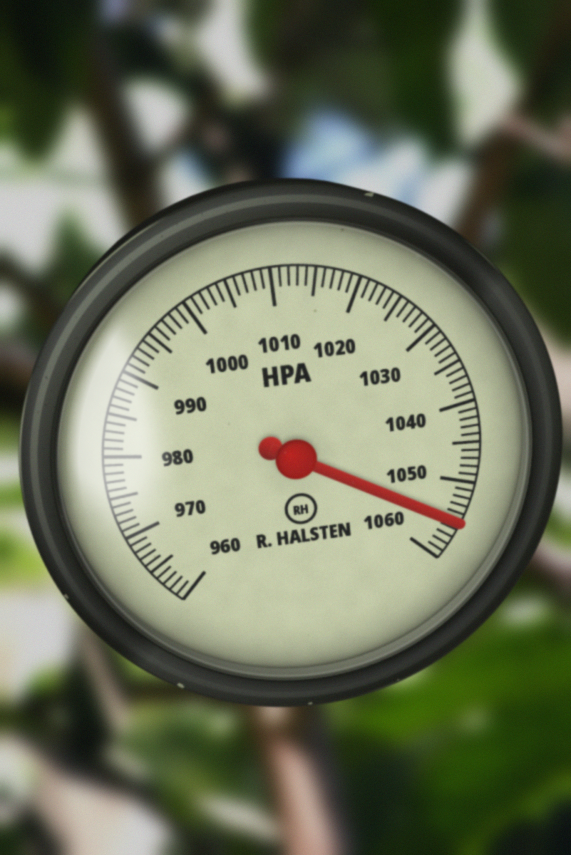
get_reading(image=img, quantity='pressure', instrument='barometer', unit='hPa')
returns 1055 hPa
